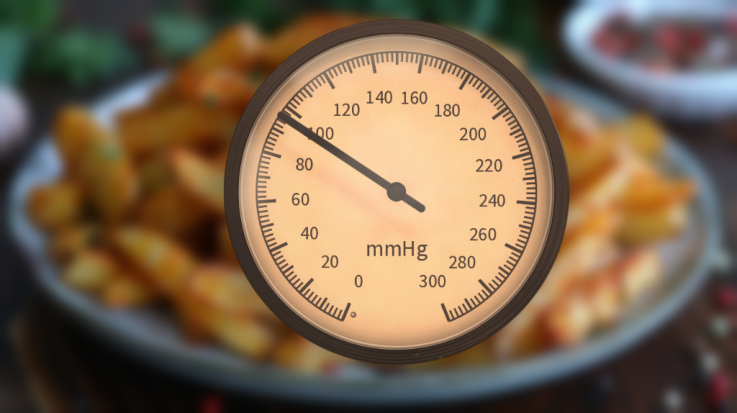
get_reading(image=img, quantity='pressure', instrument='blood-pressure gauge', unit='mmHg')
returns 96 mmHg
